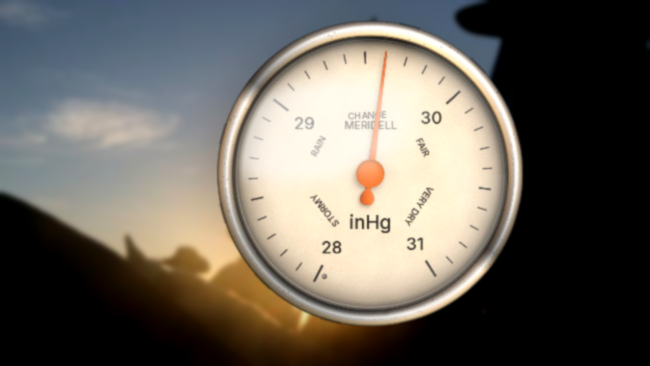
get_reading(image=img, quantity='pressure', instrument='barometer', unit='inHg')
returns 29.6 inHg
